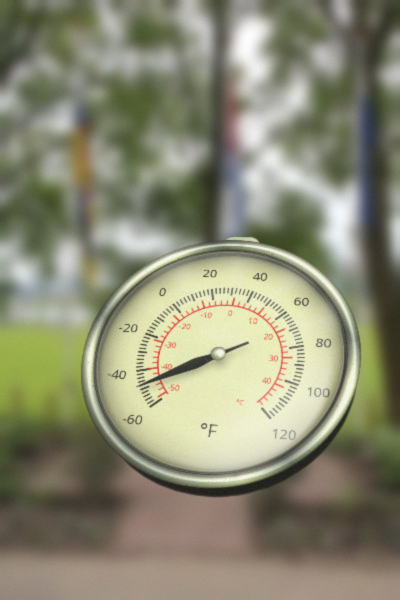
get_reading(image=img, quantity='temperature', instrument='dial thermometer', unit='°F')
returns -50 °F
